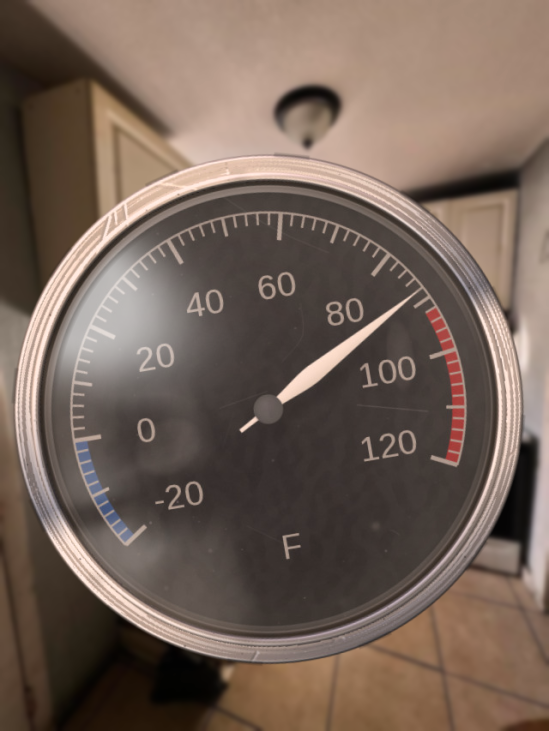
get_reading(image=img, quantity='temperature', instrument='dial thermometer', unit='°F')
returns 88 °F
